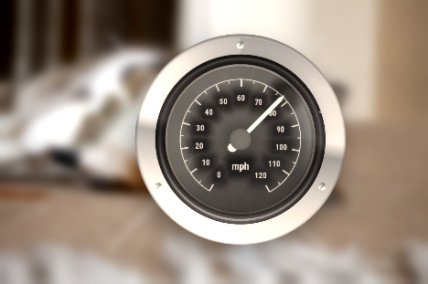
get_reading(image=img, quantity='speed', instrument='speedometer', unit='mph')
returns 77.5 mph
